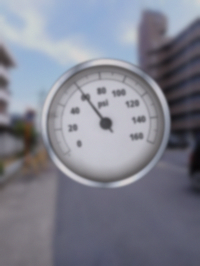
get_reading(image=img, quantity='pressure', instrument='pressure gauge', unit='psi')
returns 60 psi
